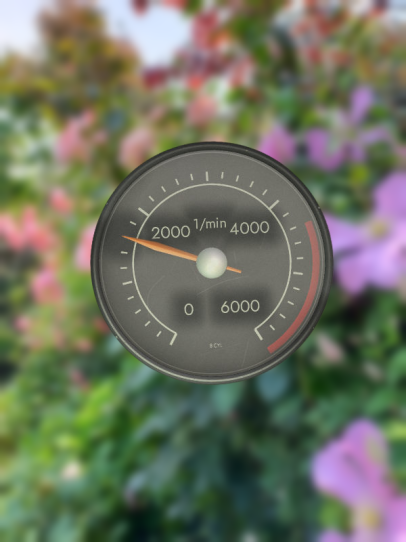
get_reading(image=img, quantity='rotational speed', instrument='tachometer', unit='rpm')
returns 1600 rpm
